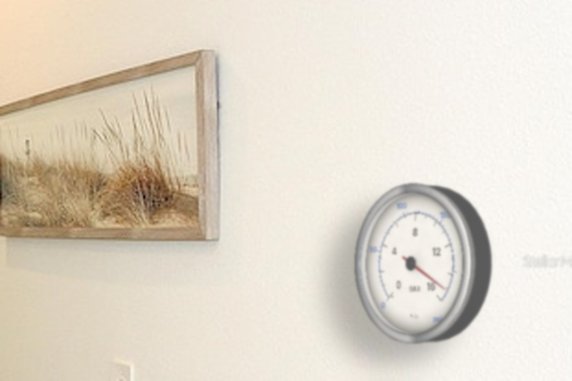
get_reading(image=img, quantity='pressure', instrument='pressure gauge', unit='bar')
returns 15 bar
